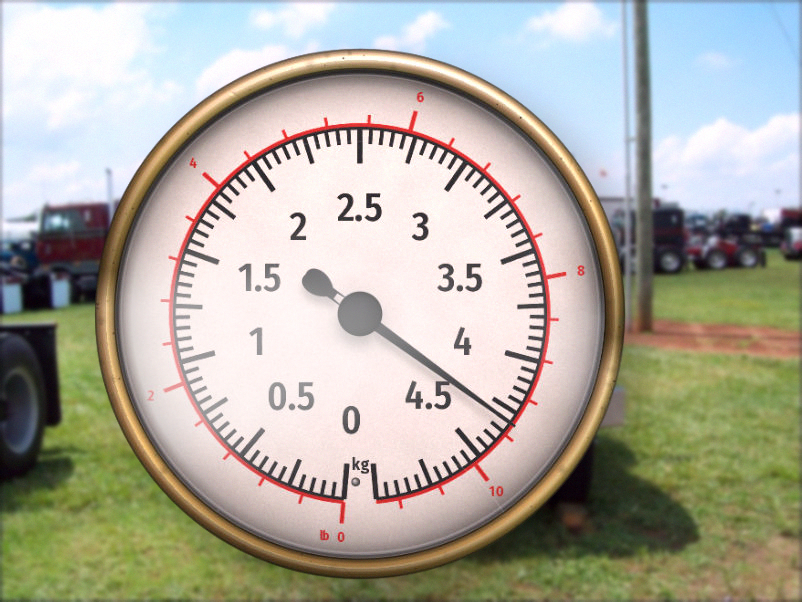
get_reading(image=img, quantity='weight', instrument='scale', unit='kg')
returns 4.3 kg
